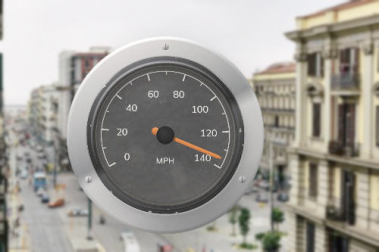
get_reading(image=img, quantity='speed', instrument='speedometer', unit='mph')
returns 135 mph
